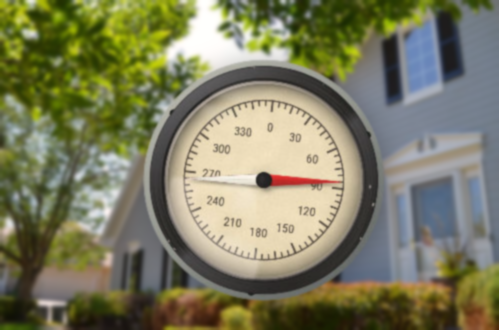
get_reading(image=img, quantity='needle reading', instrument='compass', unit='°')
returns 85 °
